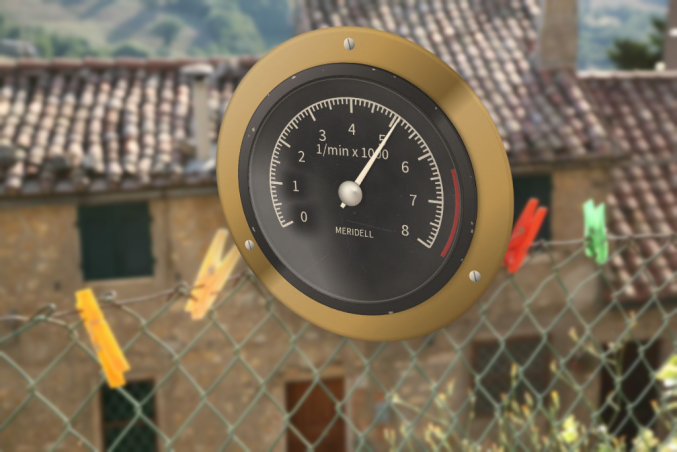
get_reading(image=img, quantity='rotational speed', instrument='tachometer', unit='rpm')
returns 5100 rpm
